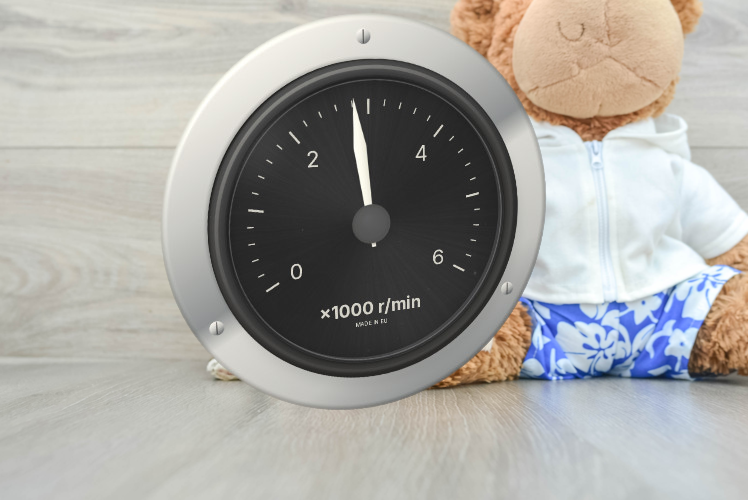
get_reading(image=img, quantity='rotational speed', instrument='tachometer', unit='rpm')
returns 2800 rpm
